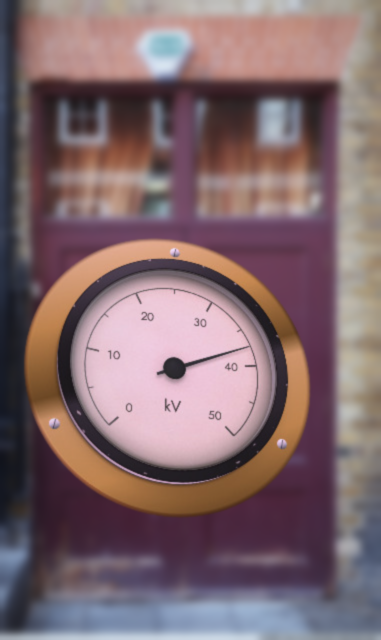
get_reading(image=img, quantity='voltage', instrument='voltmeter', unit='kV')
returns 37.5 kV
